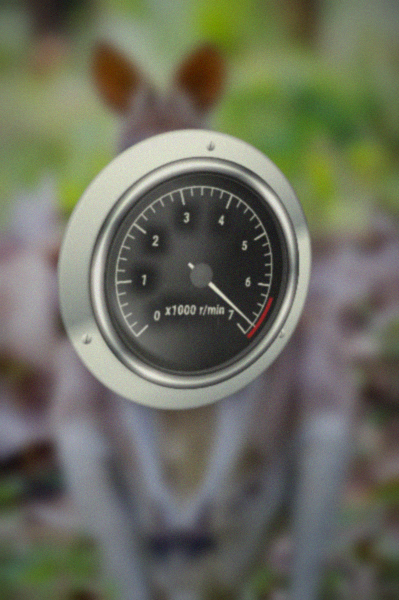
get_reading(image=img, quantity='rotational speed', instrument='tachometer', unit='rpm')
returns 6800 rpm
